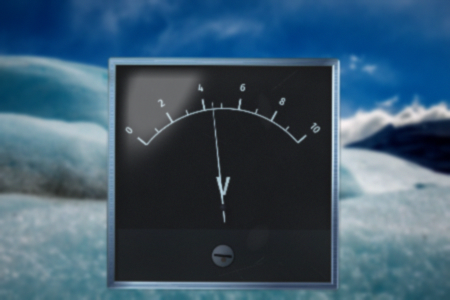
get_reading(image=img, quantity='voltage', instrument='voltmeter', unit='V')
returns 4.5 V
